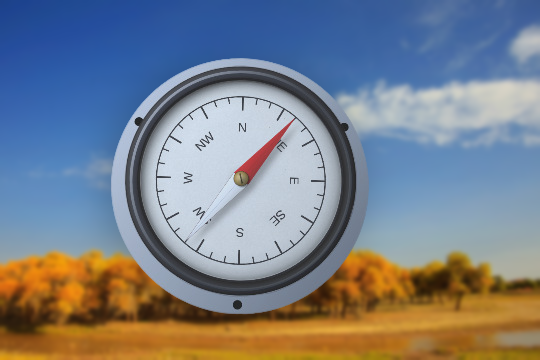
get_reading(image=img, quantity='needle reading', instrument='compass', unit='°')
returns 40 °
